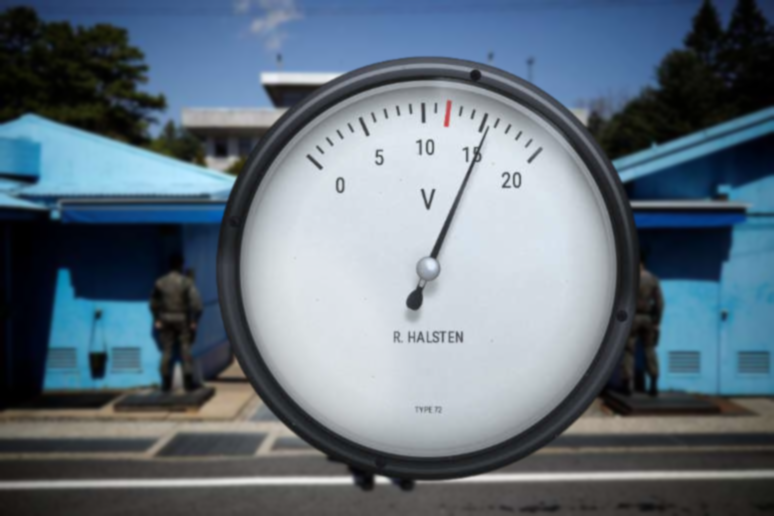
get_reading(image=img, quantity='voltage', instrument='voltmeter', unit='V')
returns 15.5 V
